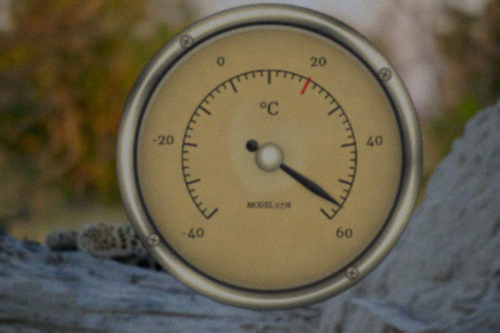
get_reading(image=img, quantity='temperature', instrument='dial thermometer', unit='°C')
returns 56 °C
